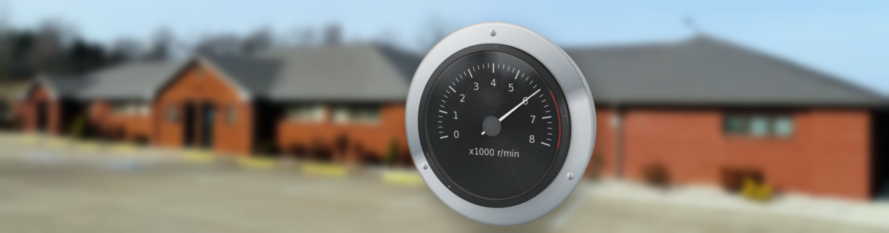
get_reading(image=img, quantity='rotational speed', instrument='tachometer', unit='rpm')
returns 6000 rpm
